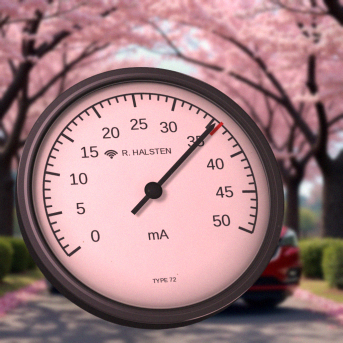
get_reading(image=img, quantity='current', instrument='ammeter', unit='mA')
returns 35.5 mA
